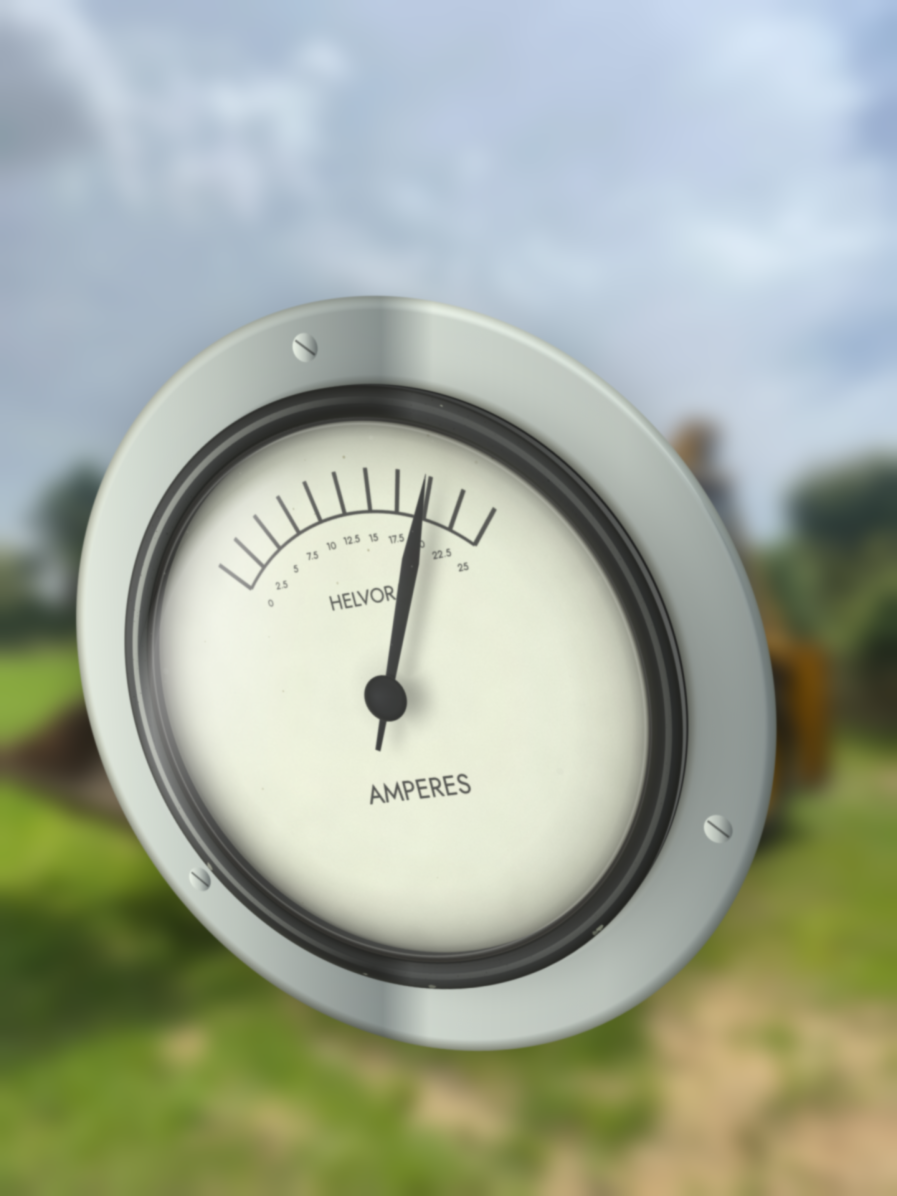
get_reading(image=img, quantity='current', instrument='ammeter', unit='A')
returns 20 A
